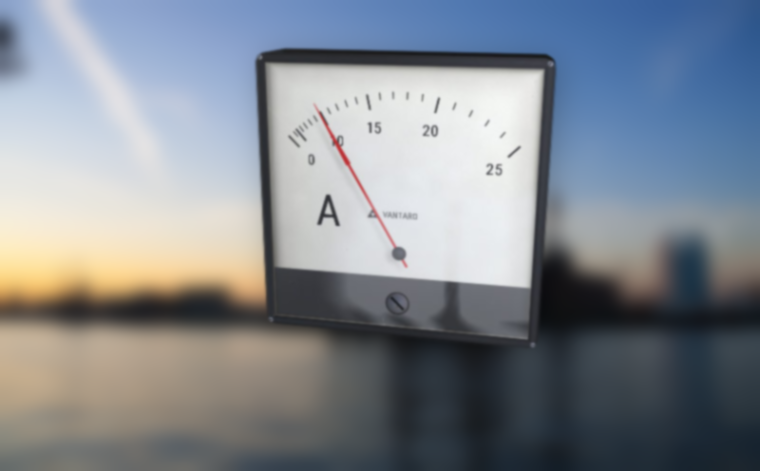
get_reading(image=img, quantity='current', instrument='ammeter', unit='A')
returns 10 A
